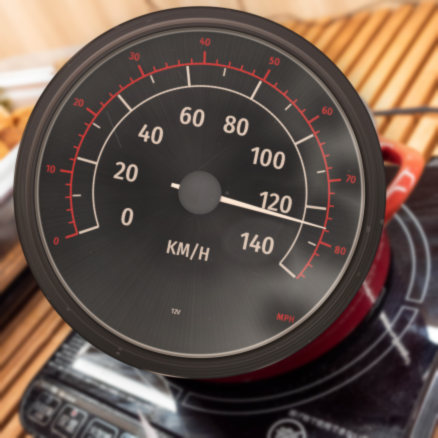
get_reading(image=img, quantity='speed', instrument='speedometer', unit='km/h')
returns 125 km/h
